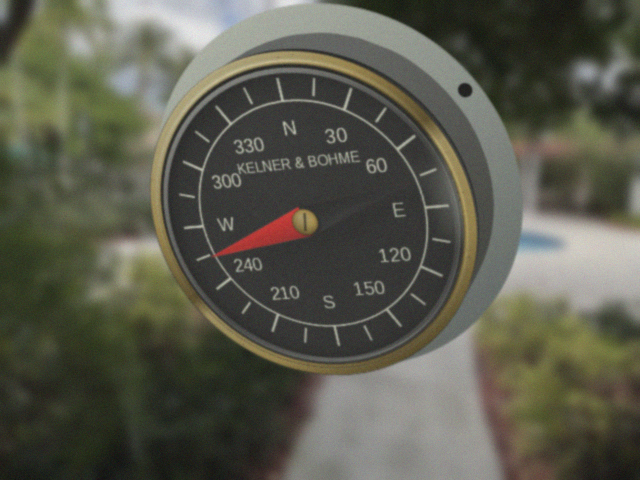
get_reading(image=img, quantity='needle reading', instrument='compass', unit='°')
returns 255 °
